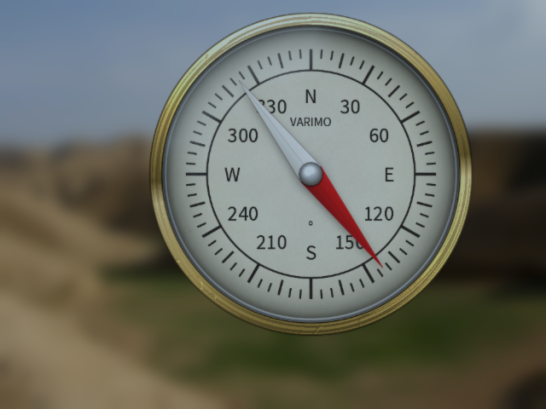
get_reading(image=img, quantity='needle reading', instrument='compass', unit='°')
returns 142.5 °
